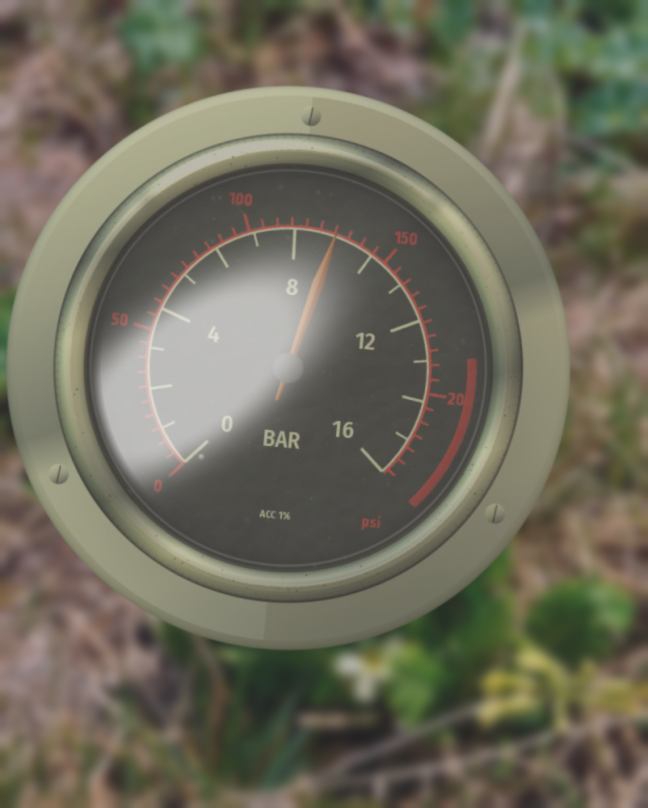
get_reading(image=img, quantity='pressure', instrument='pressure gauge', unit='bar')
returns 9 bar
